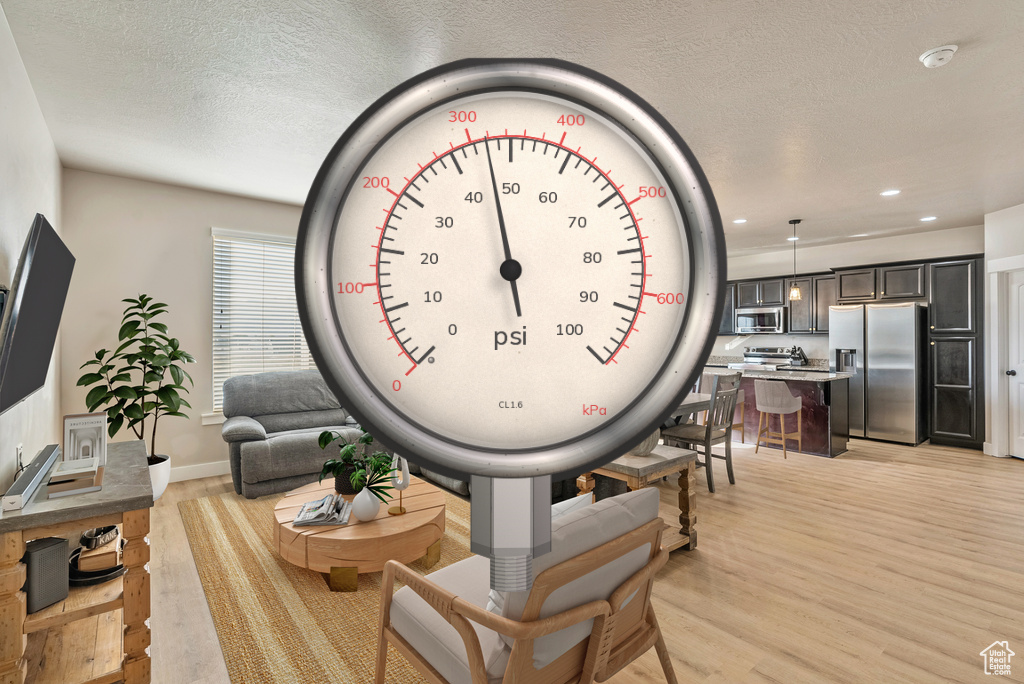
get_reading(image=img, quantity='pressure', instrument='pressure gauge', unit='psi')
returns 46 psi
